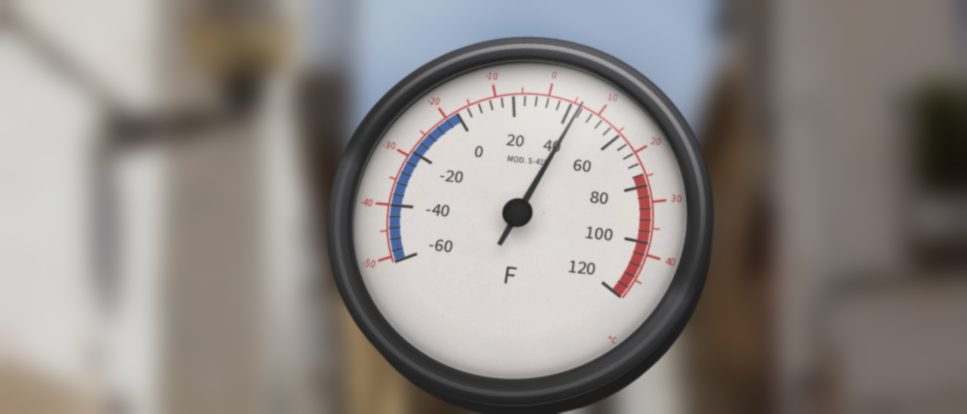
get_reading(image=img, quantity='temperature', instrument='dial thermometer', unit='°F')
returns 44 °F
